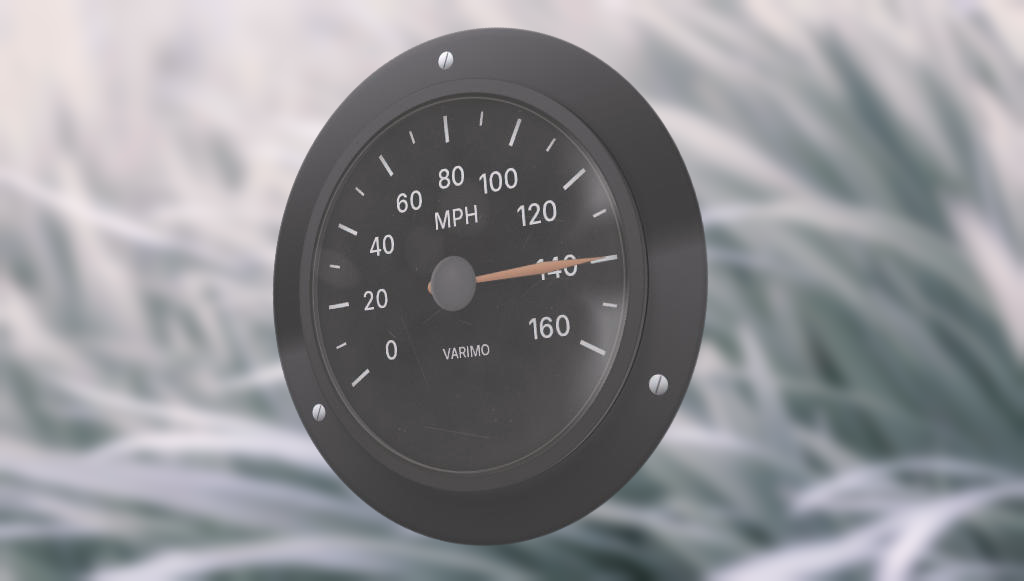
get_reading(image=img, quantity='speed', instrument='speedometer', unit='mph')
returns 140 mph
